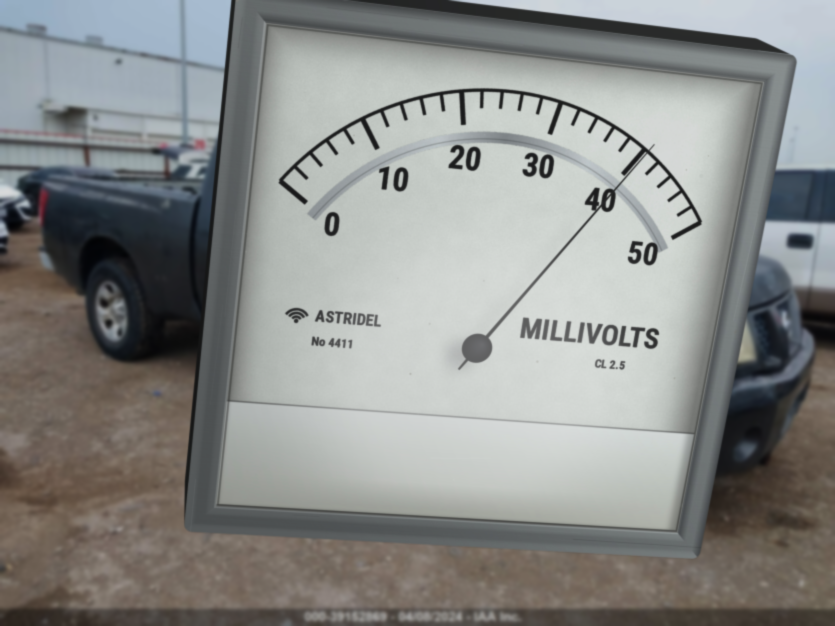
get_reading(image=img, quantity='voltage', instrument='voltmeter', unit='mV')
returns 40 mV
